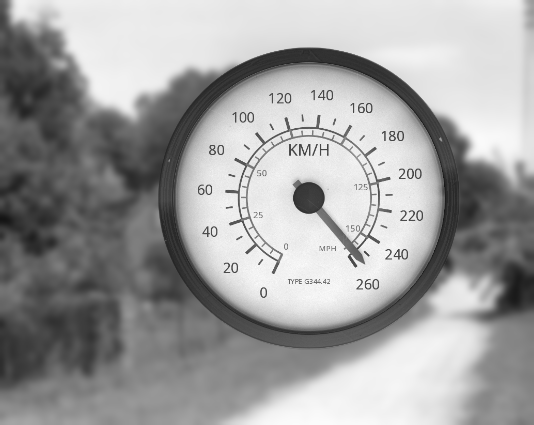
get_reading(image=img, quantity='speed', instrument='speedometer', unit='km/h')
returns 255 km/h
